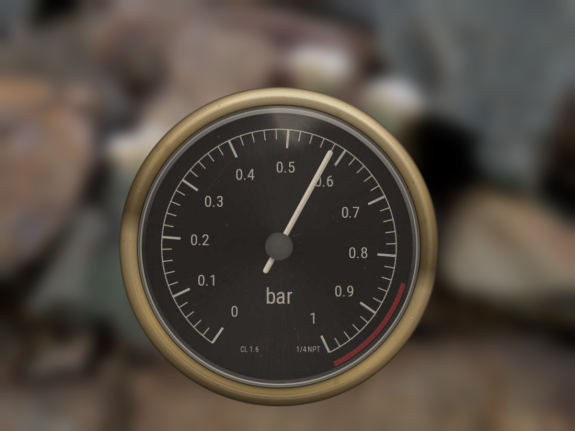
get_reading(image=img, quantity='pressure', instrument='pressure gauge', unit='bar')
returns 0.58 bar
